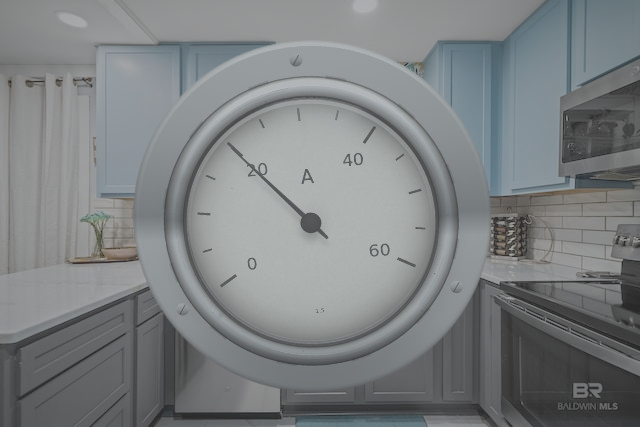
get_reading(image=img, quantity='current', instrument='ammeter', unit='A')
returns 20 A
